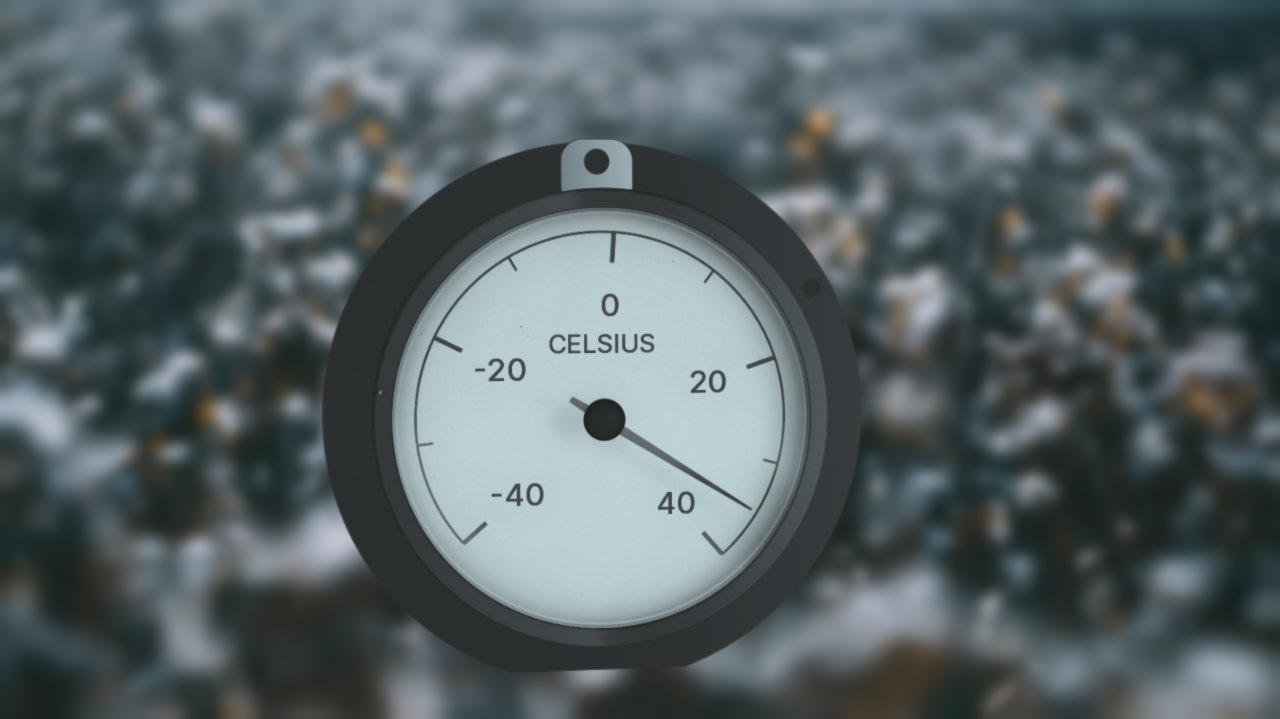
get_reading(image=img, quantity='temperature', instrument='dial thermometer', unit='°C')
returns 35 °C
